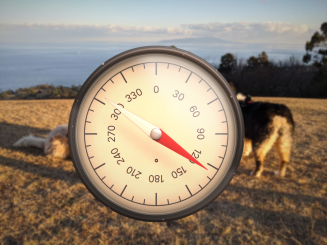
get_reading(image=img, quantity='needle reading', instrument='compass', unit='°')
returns 125 °
